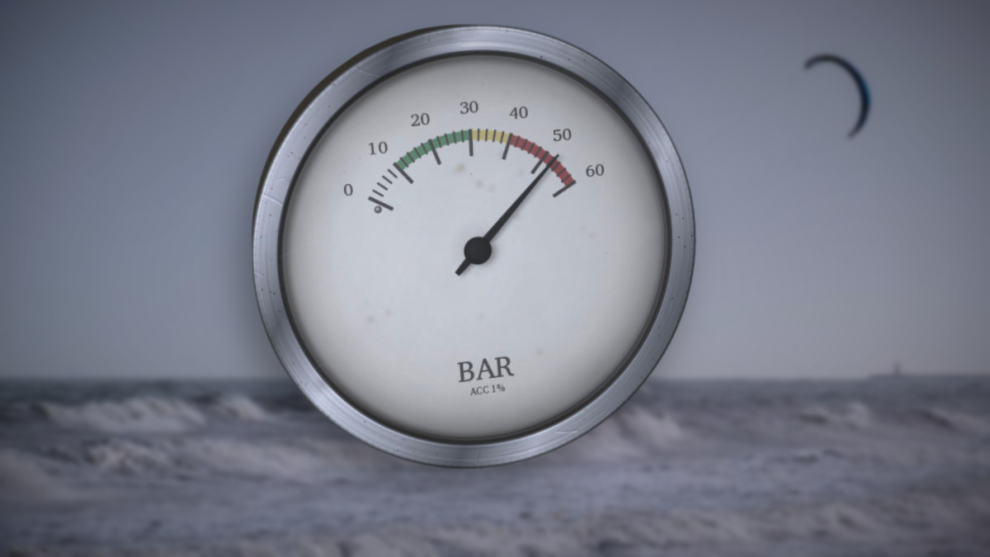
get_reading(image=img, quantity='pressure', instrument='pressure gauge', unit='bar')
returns 52 bar
